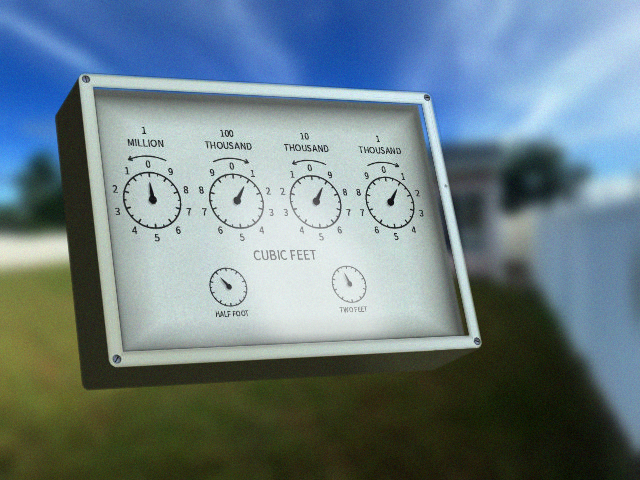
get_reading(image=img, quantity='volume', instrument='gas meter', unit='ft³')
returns 9100 ft³
